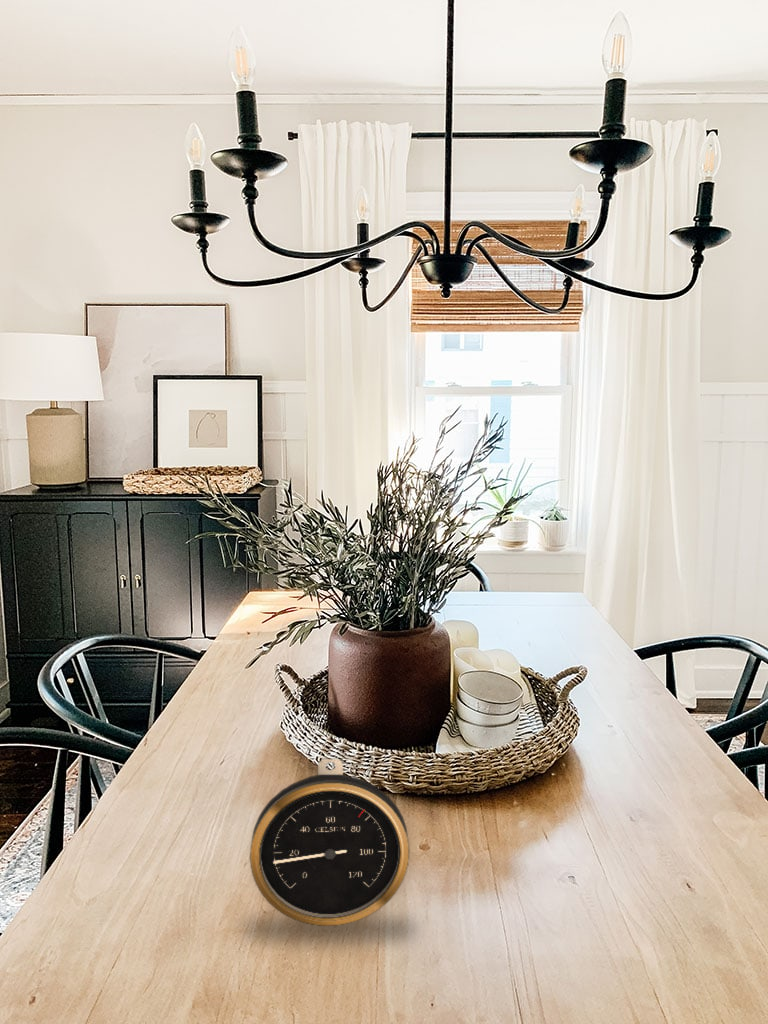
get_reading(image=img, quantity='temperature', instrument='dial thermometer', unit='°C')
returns 16 °C
